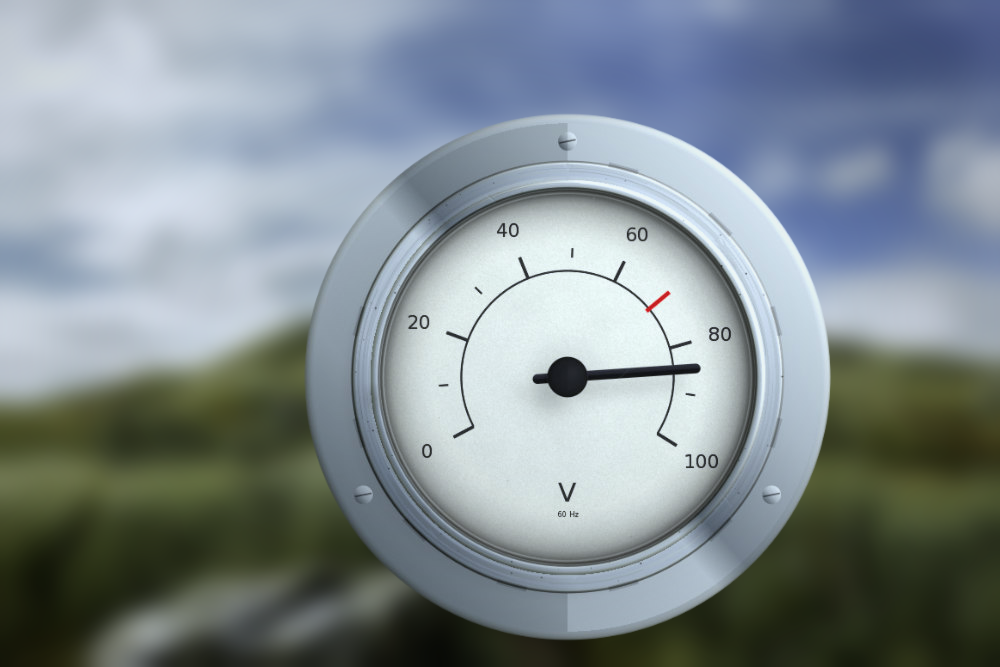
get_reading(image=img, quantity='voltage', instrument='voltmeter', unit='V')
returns 85 V
